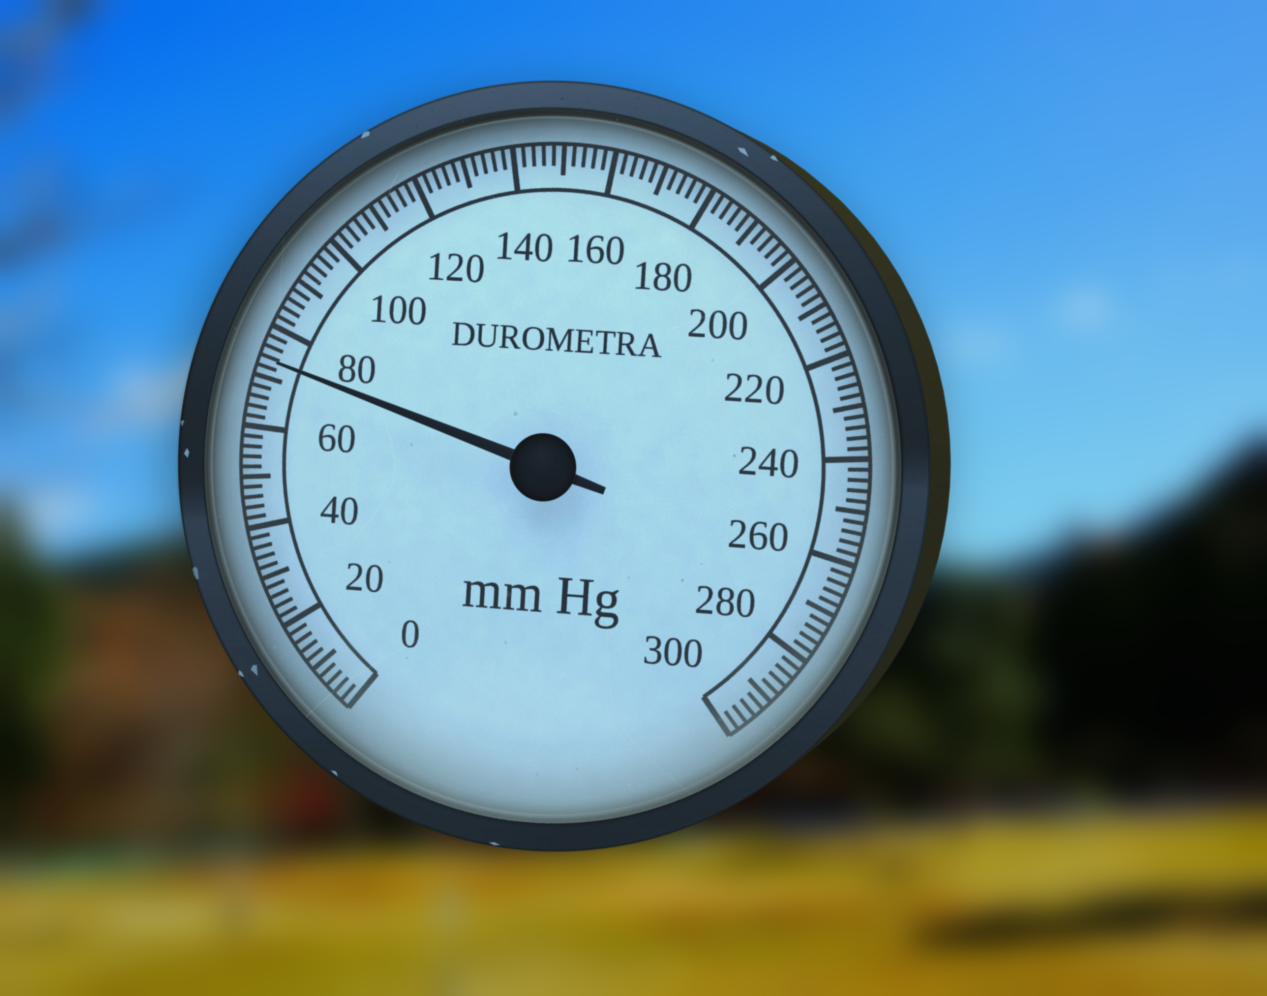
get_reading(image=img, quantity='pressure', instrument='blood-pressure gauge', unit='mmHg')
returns 74 mmHg
